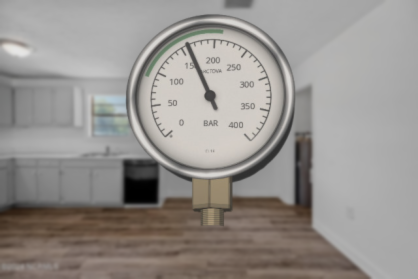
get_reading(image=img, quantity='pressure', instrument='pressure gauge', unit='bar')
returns 160 bar
